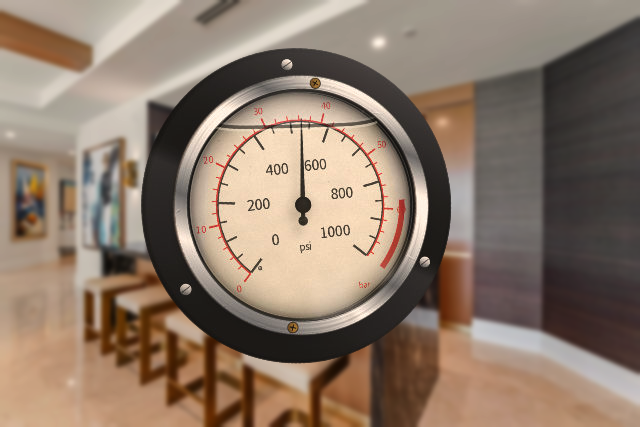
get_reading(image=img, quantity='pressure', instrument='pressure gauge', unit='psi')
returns 525 psi
